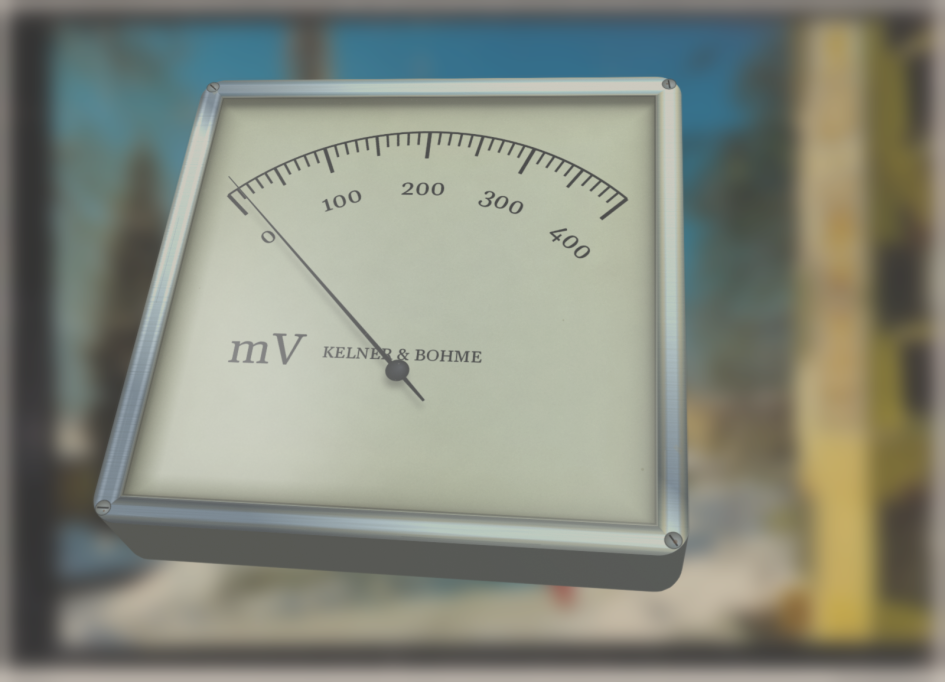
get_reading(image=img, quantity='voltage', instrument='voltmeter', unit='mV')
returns 10 mV
